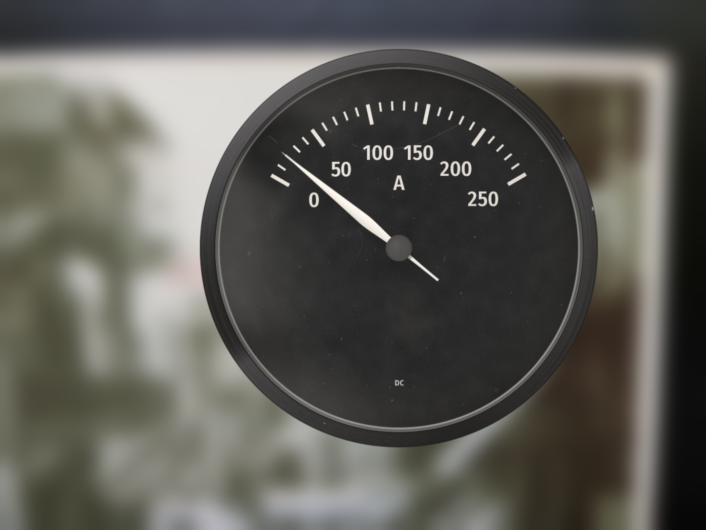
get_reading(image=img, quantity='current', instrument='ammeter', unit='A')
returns 20 A
